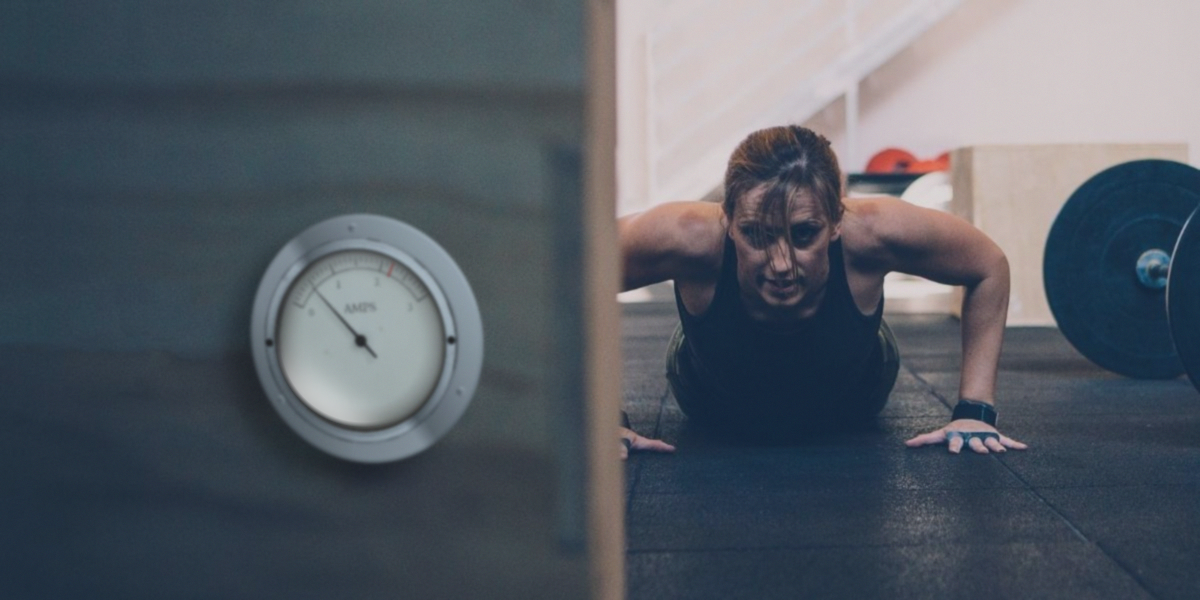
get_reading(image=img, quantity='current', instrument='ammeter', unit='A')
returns 0.5 A
